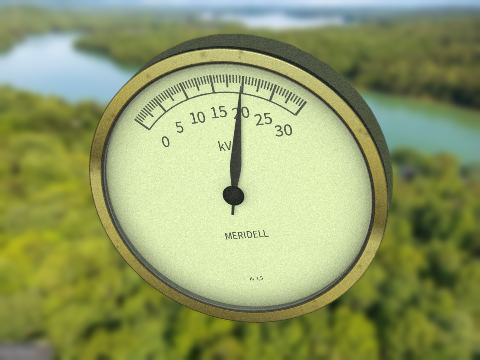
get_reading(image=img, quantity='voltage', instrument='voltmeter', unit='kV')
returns 20 kV
